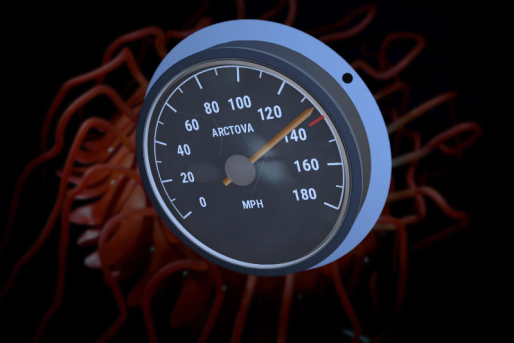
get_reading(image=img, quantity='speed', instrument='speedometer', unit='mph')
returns 135 mph
